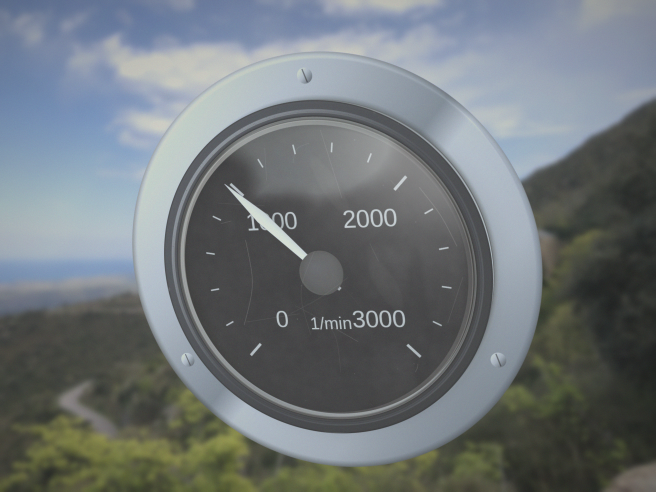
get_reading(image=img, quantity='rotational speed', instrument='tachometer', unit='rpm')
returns 1000 rpm
